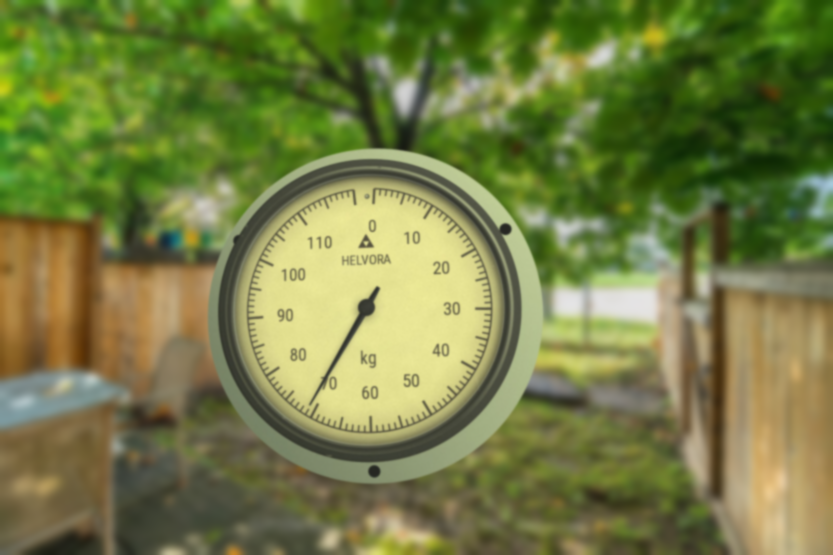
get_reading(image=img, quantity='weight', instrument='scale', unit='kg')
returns 71 kg
